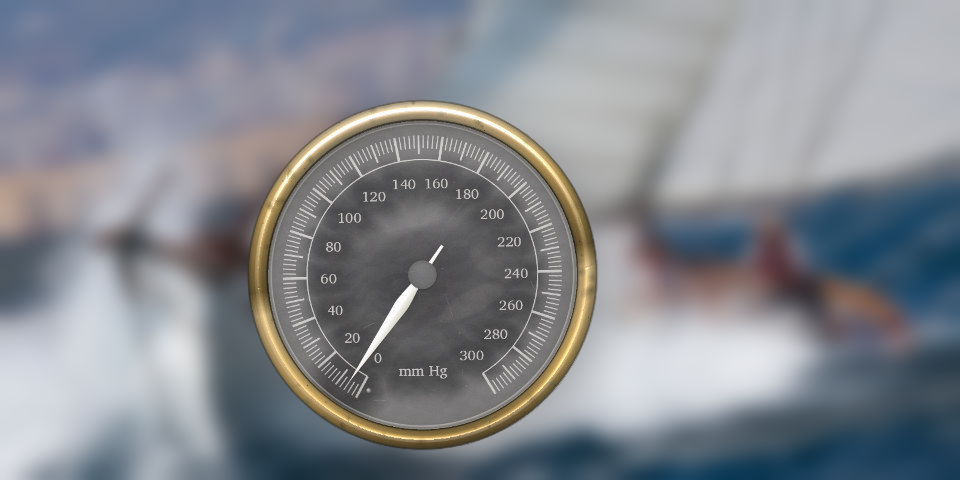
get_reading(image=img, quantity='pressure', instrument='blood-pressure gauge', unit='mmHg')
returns 6 mmHg
